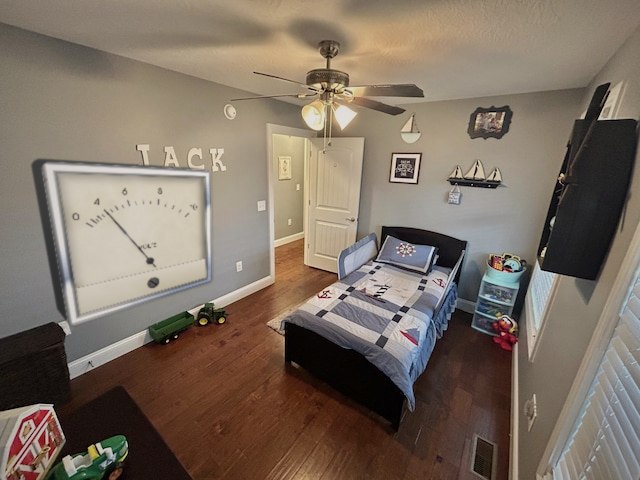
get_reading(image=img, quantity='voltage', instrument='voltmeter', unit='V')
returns 4 V
